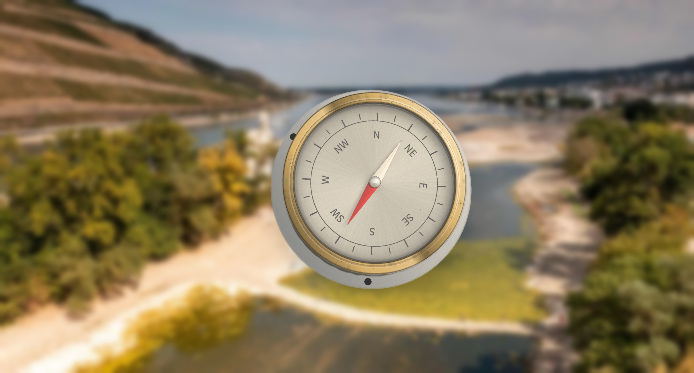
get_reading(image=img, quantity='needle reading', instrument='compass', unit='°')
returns 210 °
